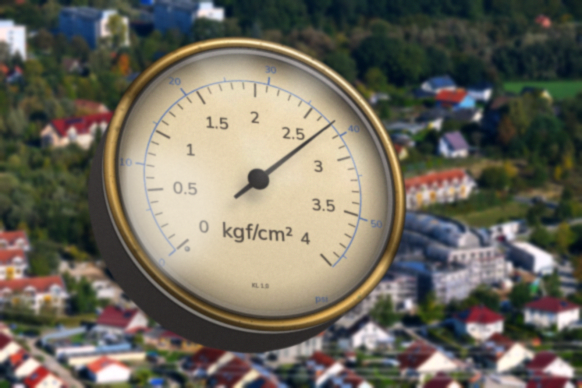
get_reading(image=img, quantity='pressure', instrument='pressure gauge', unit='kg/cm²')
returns 2.7 kg/cm²
